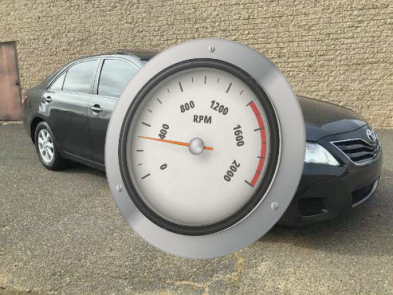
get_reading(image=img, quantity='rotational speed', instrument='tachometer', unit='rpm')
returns 300 rpm
